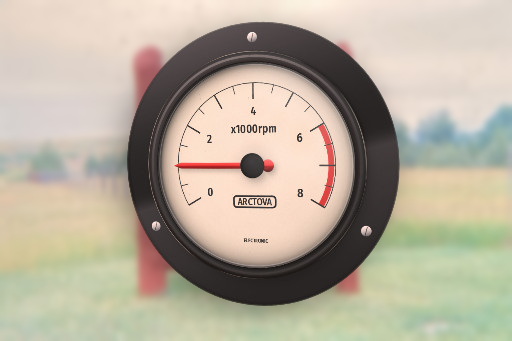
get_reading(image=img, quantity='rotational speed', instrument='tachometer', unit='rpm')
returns 1000 rpm
